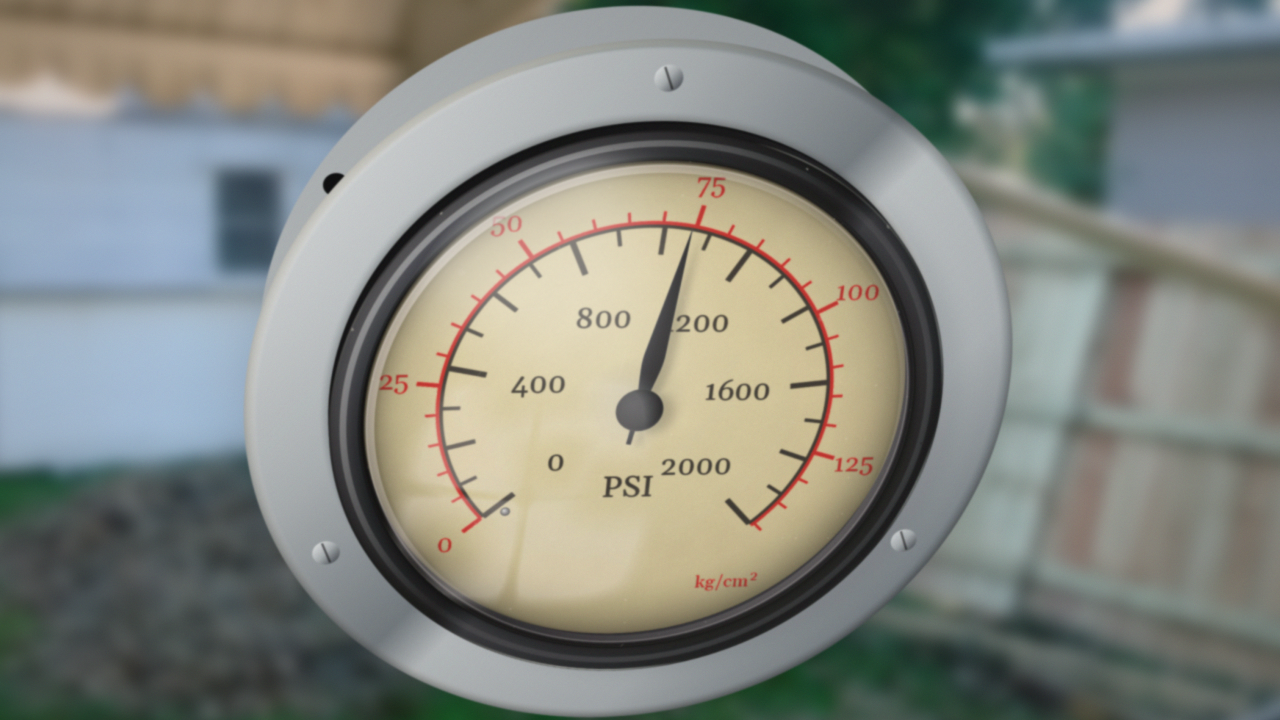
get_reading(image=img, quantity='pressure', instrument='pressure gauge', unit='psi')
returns 1050 psi
